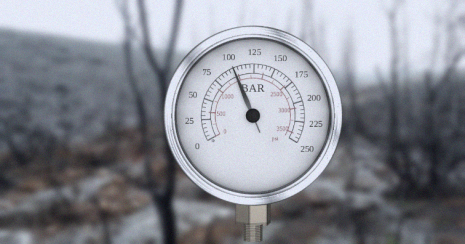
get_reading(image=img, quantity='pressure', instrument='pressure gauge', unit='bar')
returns 100 bar
